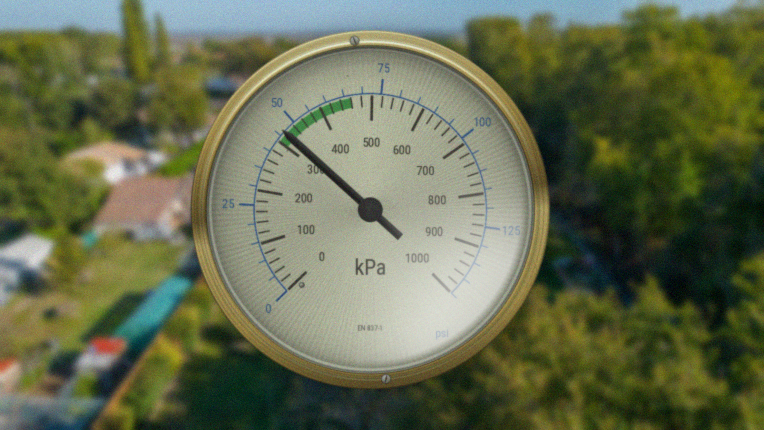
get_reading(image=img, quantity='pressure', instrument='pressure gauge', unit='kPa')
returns 320 kPa
